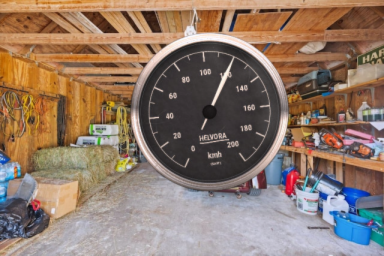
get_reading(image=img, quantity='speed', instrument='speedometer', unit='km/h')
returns 120 km/h
